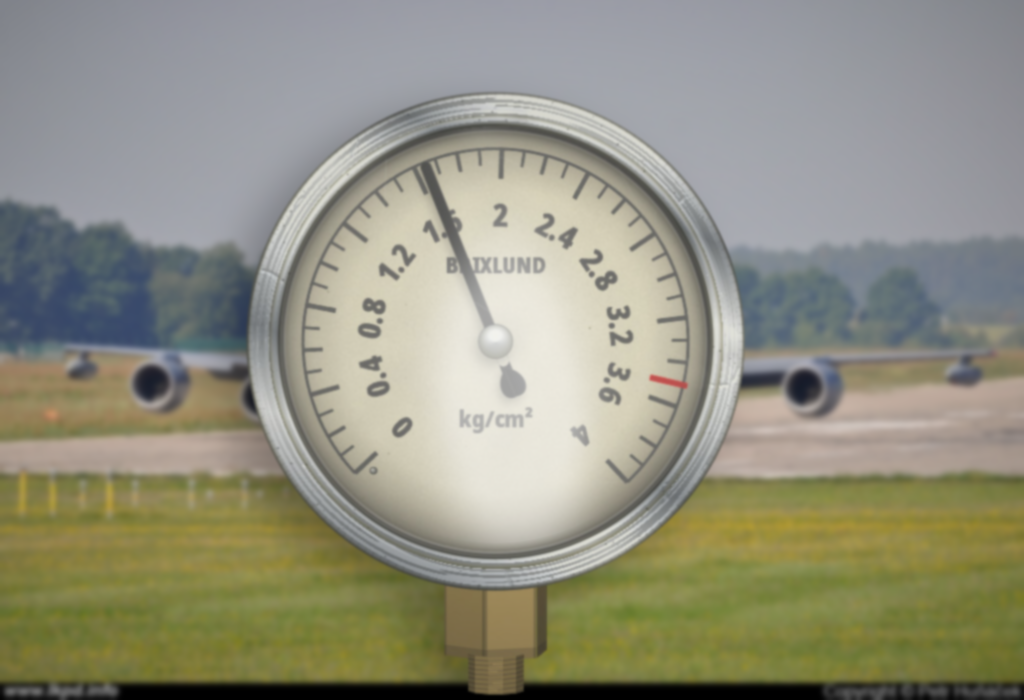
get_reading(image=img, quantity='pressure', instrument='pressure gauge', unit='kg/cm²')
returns 1.65 kg/cm²
